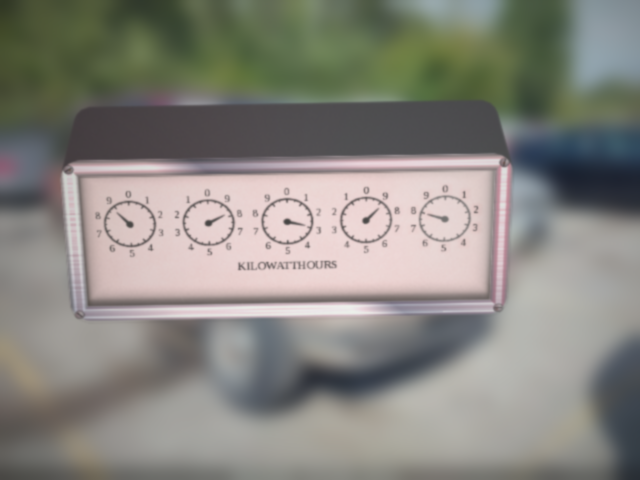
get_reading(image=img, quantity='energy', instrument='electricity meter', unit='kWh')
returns 88288 kWh
